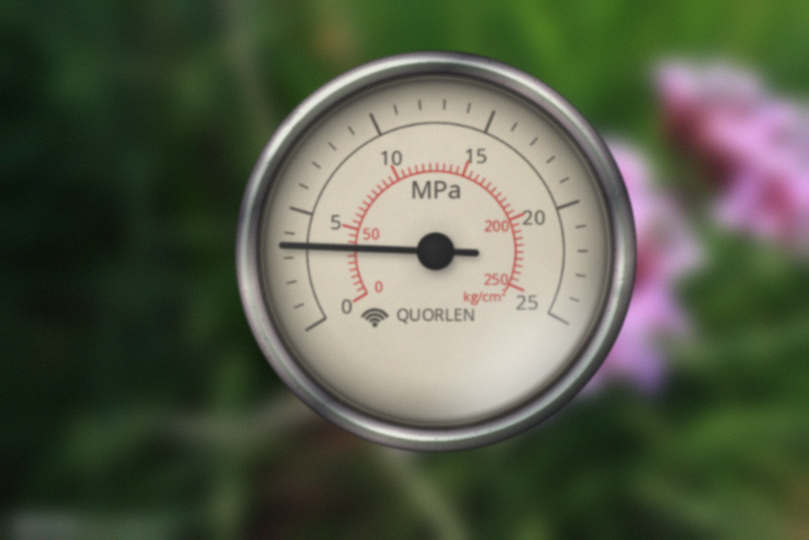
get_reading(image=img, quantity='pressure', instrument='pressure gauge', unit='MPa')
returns 3.5 MPa
